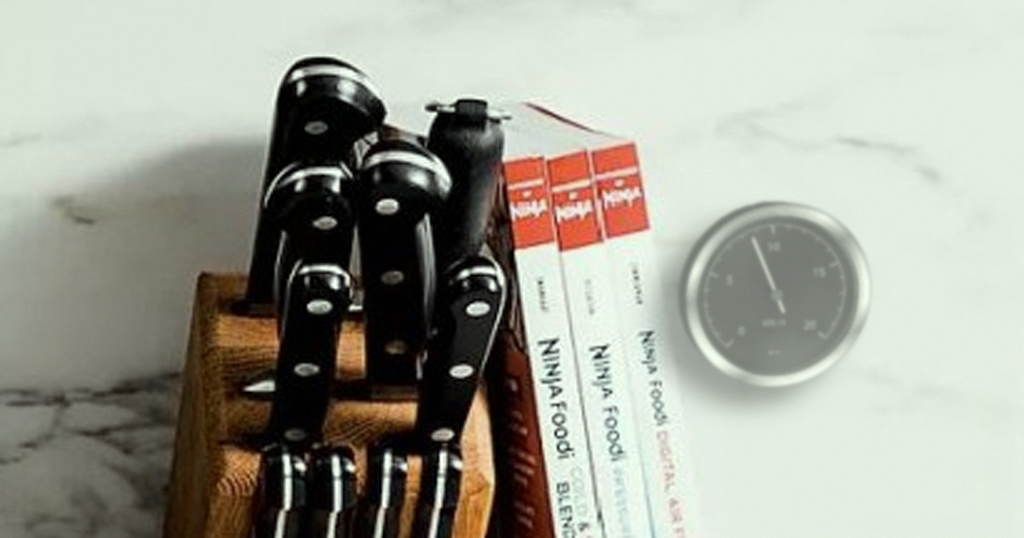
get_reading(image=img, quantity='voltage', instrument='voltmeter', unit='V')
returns 8.5 V
